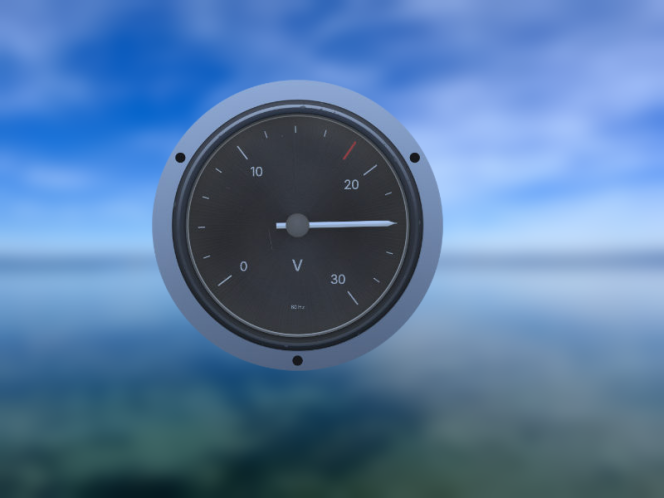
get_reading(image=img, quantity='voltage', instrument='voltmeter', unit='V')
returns 24 V
